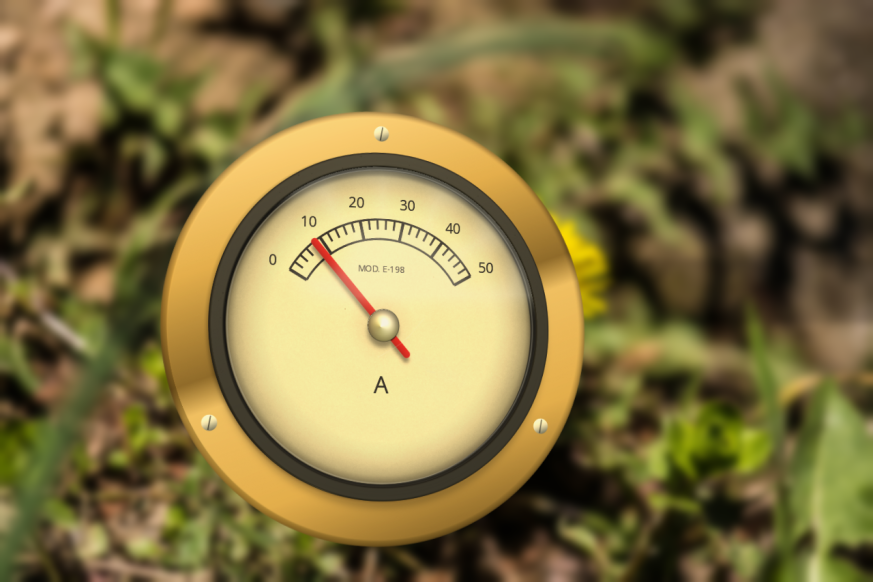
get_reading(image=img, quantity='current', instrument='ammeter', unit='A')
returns 8 A
